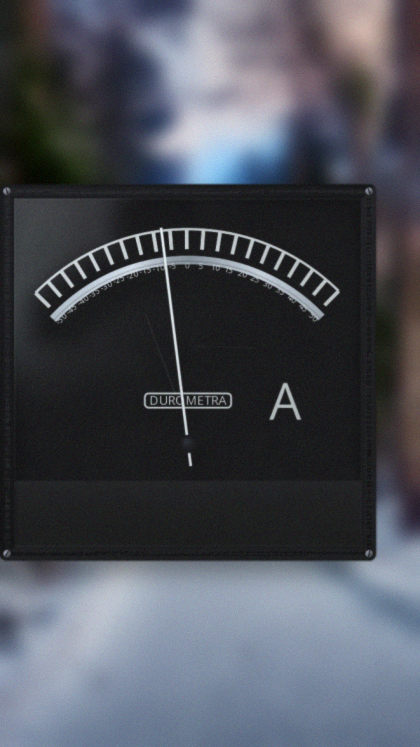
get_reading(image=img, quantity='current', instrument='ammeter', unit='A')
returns -7.5 A
